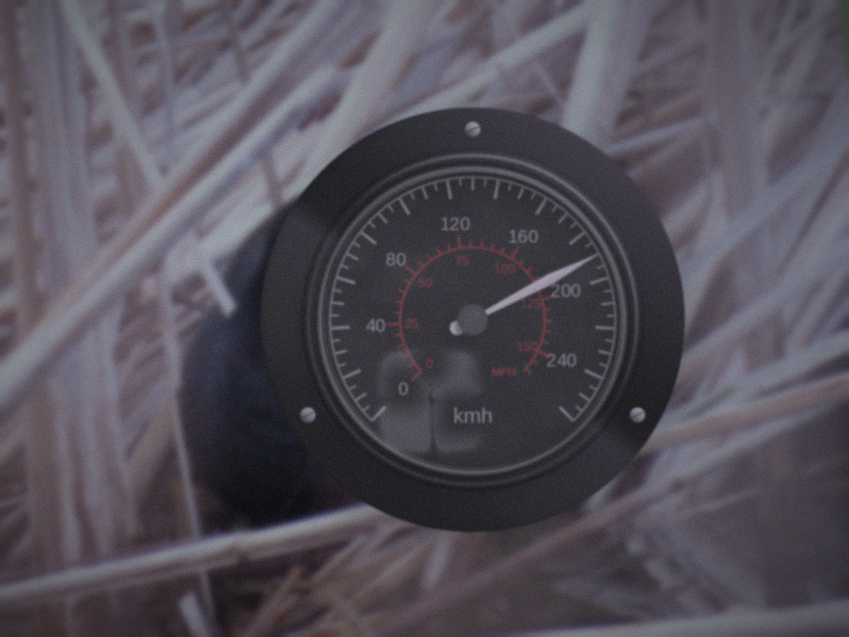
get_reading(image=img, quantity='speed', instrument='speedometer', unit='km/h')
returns 190 km/h
